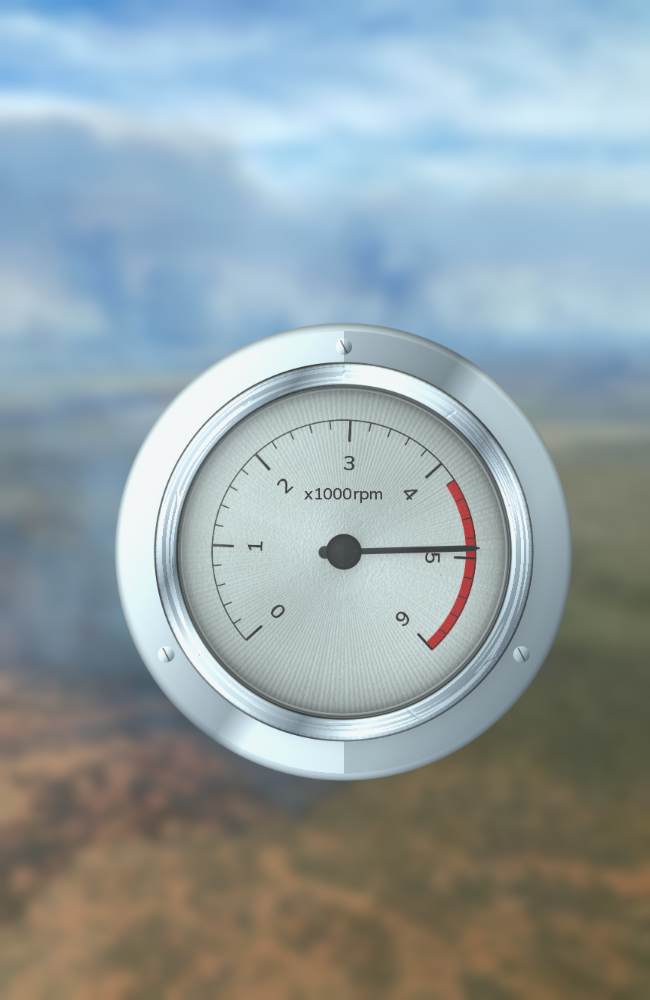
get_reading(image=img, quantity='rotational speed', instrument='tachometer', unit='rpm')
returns 4900 rpm
